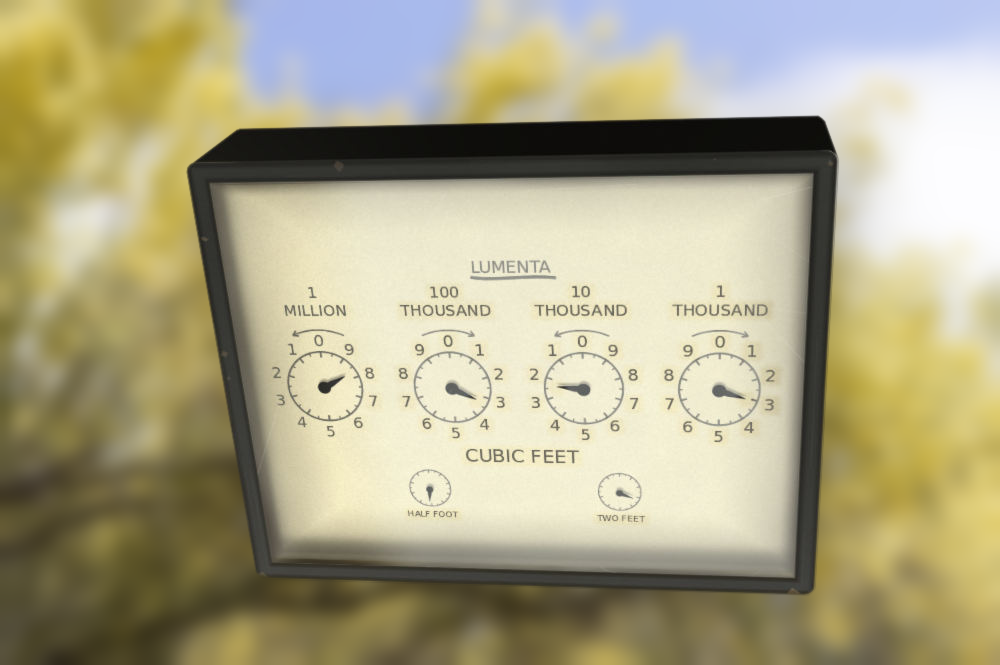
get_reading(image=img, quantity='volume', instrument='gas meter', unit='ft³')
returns 832300 ft³
